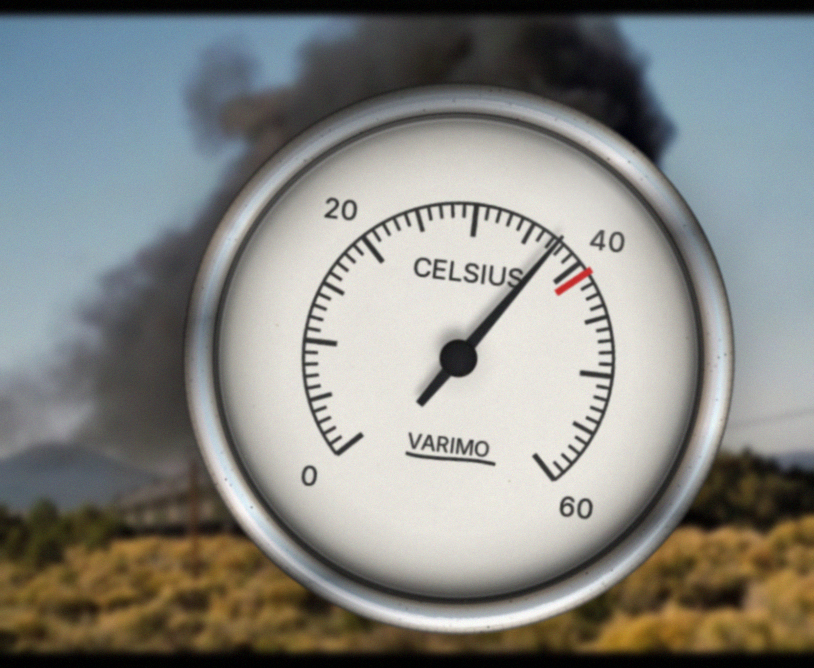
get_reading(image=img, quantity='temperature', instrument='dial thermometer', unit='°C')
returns 37.5 °C
